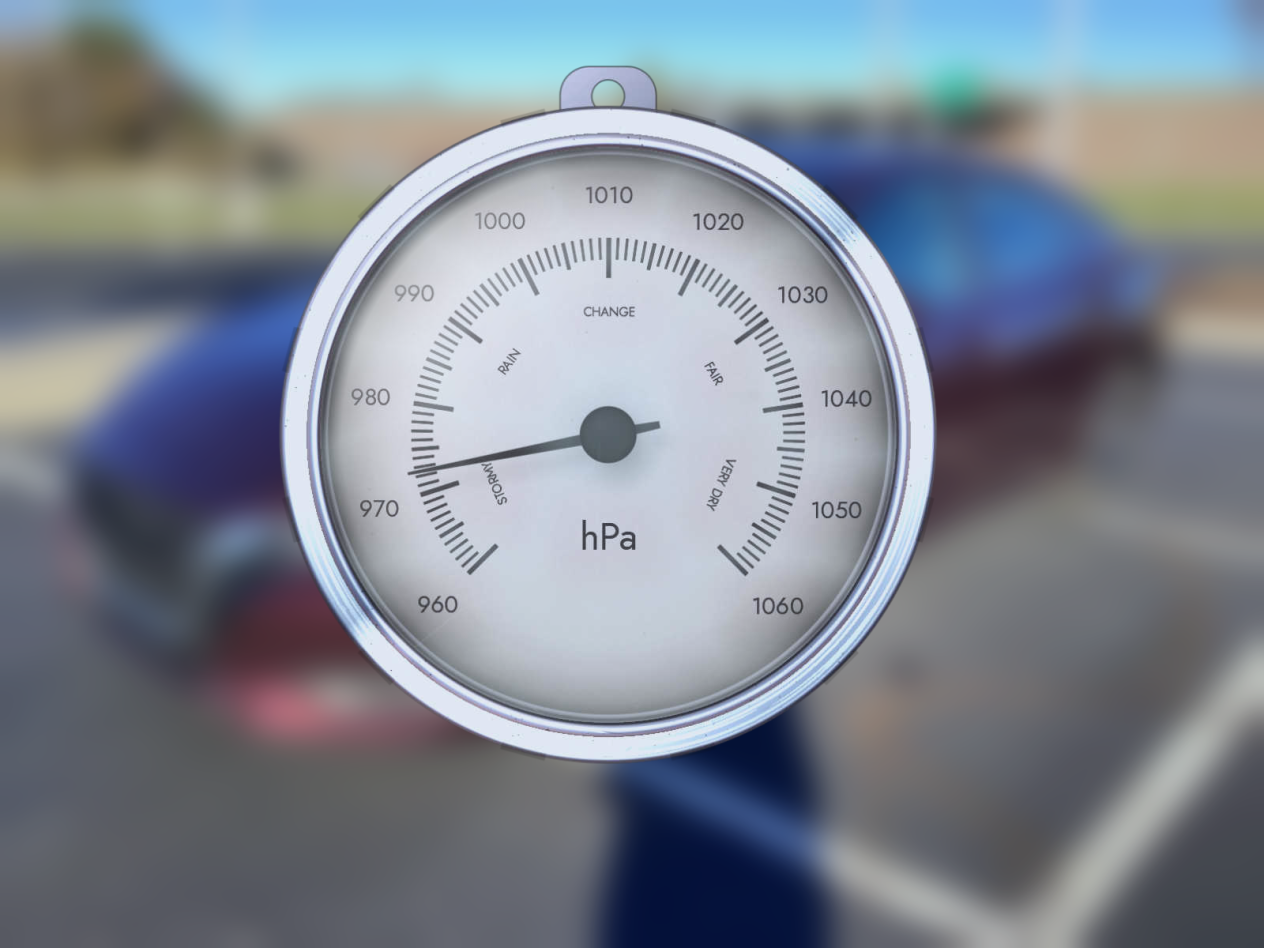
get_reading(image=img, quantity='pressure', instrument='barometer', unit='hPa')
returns 972.5 hPa
